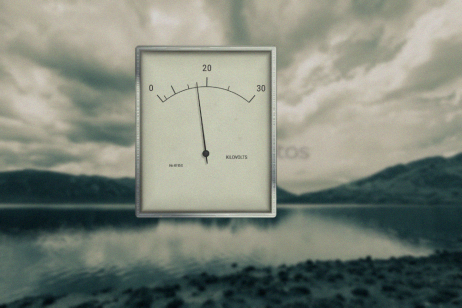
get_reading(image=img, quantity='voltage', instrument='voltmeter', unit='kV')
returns 17.5 kV
